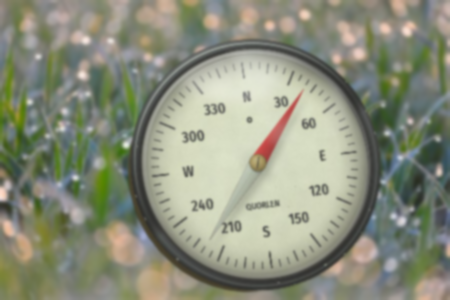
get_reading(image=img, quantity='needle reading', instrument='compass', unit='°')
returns 40 °
